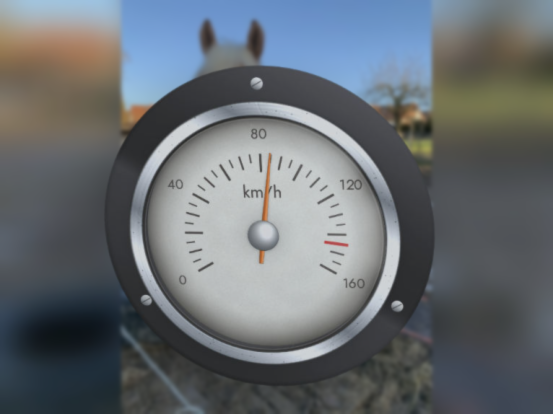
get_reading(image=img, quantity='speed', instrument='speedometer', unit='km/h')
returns 85 km/h
